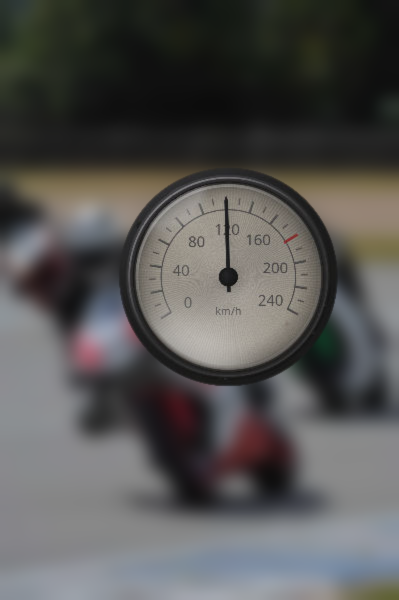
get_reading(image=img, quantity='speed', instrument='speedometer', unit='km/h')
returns 120 km/h
